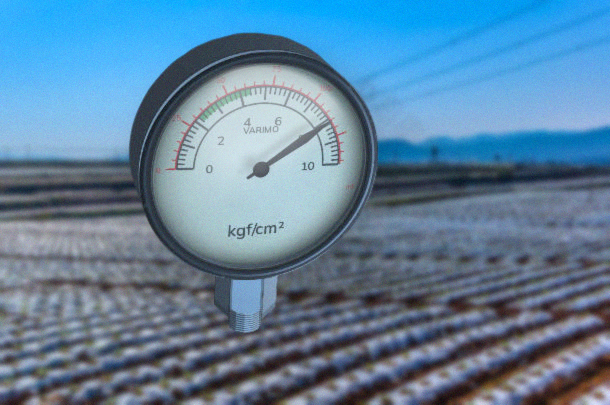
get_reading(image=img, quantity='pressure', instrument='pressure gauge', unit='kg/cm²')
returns 8 kg/cm²
